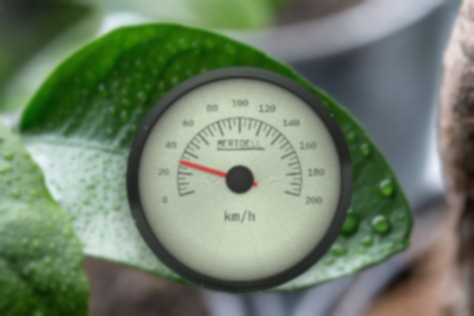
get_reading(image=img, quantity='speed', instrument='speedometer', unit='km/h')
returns 30 km/h
